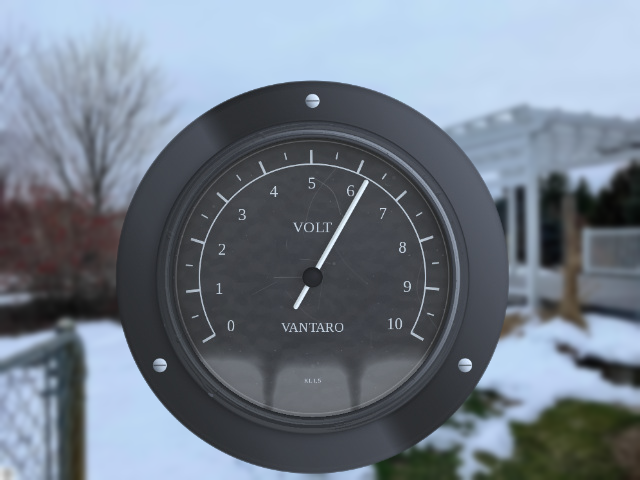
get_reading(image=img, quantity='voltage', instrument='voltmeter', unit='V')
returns 6.25 V
